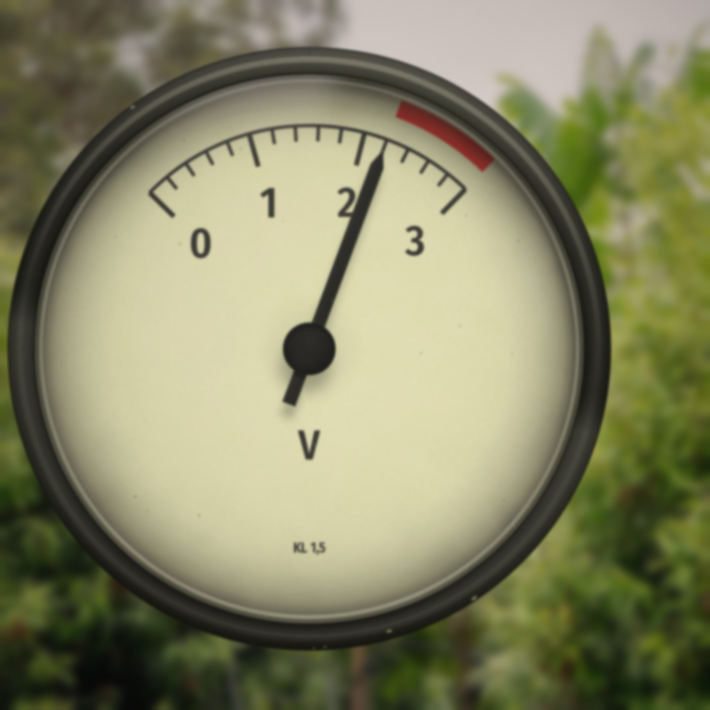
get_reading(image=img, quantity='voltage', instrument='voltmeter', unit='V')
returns 2.2 V
